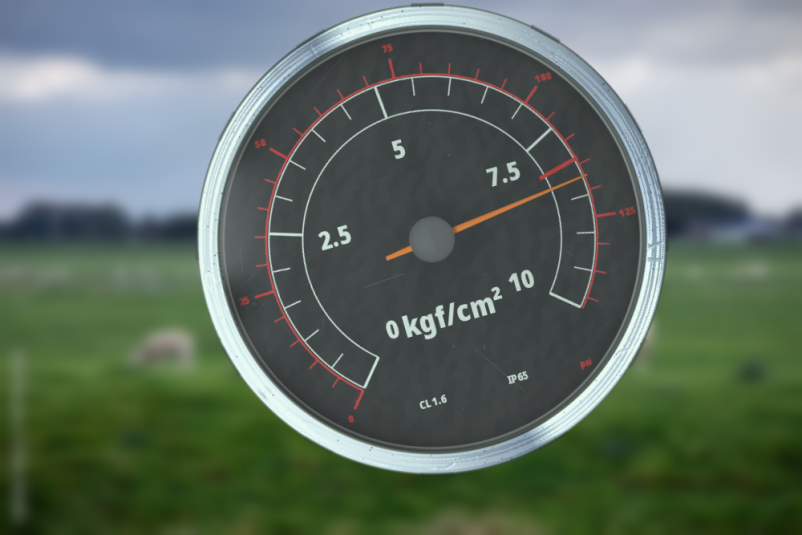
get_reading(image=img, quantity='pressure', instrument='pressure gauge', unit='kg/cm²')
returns 8.25 kg/cm²
